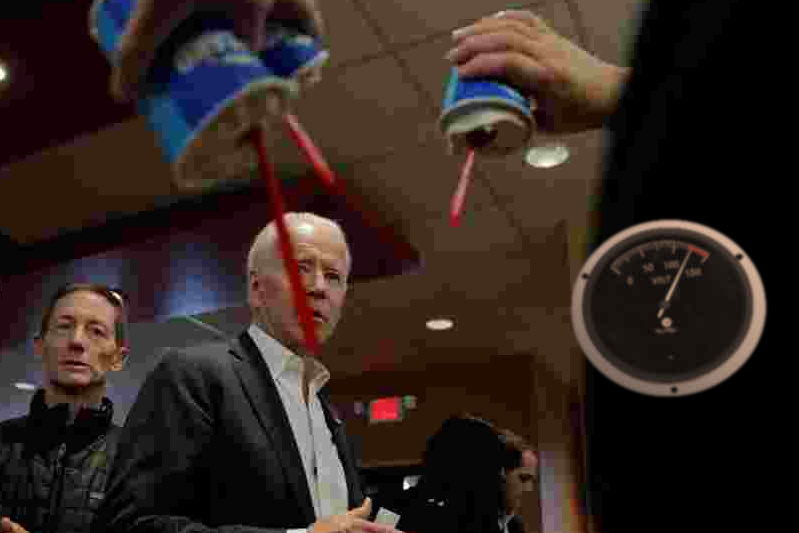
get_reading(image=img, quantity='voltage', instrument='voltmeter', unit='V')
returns 125 V
